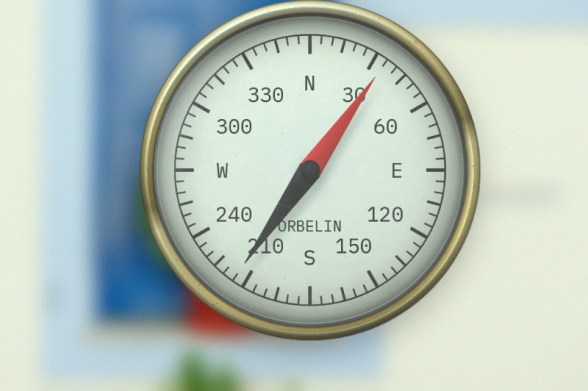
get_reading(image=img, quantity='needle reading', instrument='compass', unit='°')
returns 35 °
